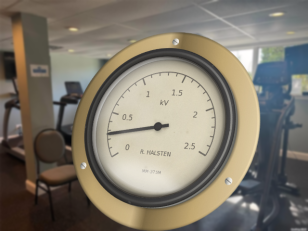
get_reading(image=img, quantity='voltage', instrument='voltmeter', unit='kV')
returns 0.25 kV
